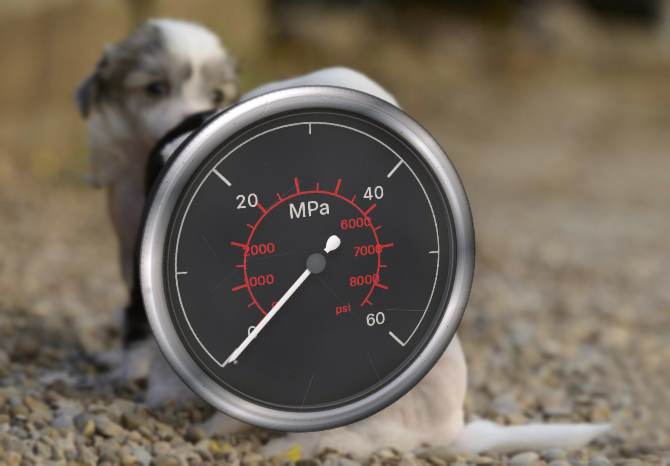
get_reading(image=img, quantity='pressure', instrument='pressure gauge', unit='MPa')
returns 0 MPa
